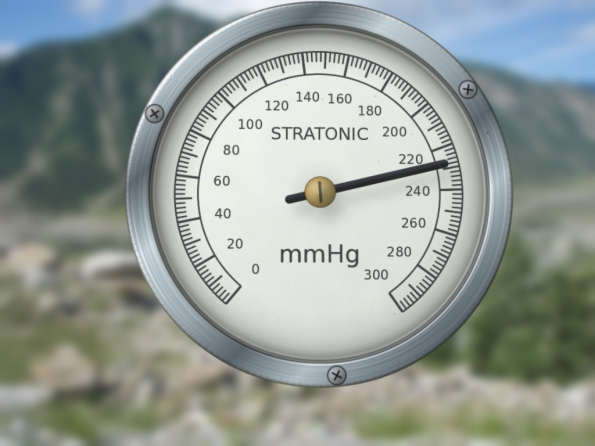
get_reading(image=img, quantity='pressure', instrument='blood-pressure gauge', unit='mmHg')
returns 228 mmHg
